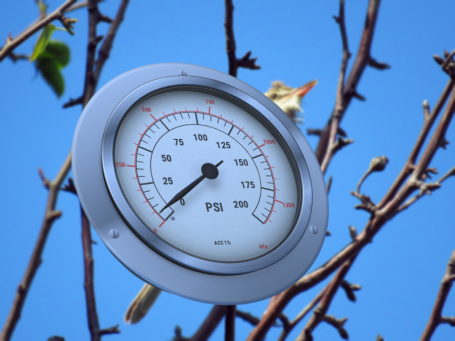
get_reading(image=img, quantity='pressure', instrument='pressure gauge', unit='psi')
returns 5 psi
